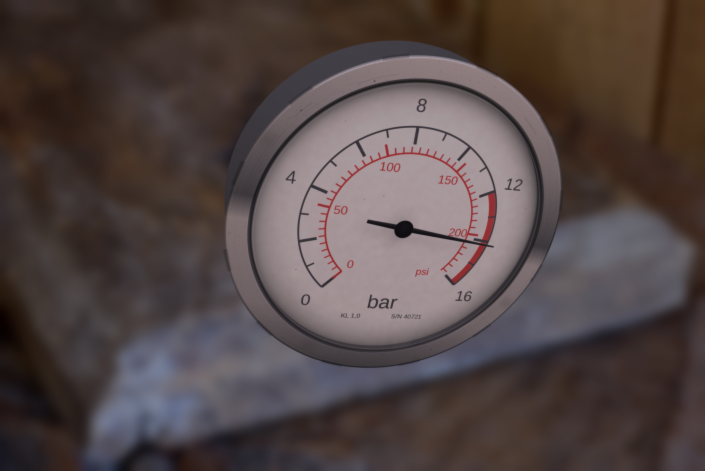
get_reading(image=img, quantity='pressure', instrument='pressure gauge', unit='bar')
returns 14 bar
